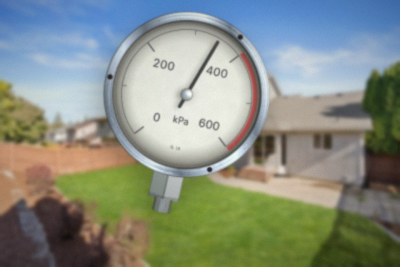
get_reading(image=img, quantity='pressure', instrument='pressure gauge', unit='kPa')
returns 350 kPa
